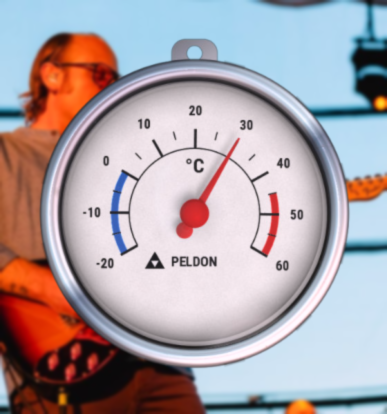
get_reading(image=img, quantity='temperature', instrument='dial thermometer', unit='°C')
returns 30 °C
